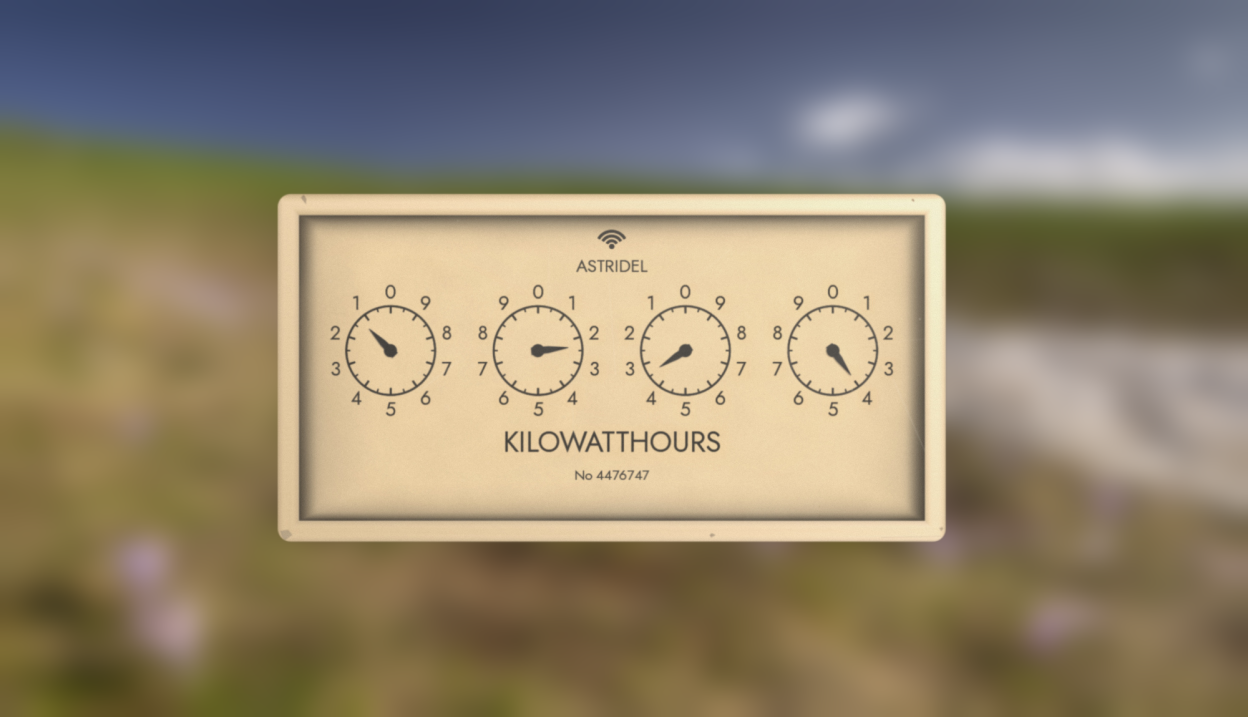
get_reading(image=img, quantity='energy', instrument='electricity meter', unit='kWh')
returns 1234 kWh
